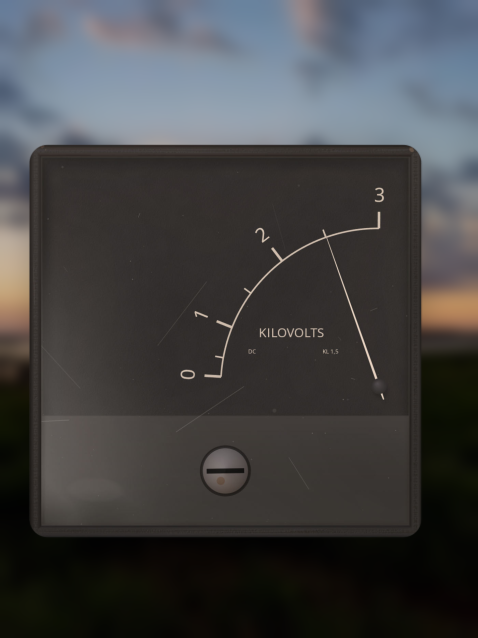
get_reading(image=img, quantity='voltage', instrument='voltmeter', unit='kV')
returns 2.5 kV
